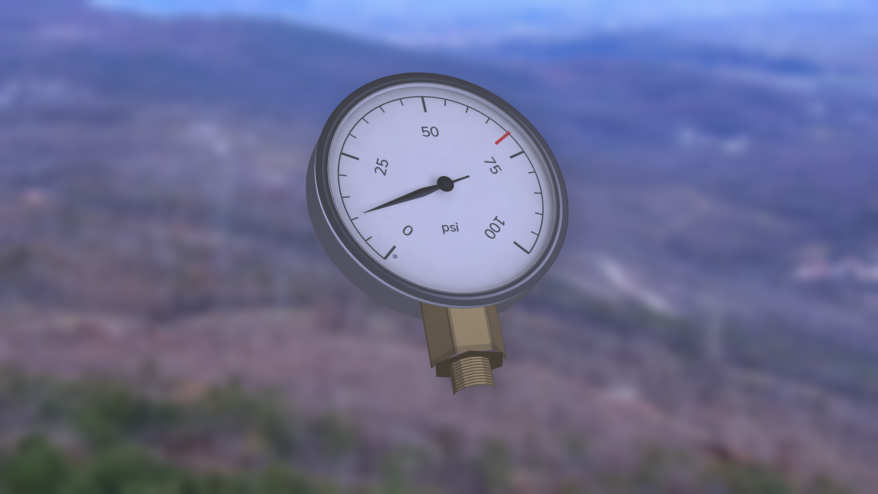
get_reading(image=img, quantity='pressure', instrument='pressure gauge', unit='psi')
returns 10 psi
